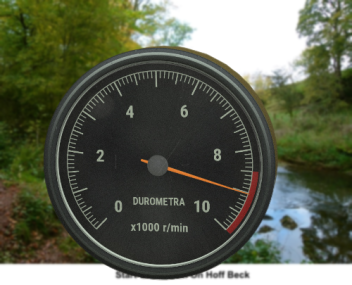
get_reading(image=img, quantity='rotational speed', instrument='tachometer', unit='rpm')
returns 9000 rpm
